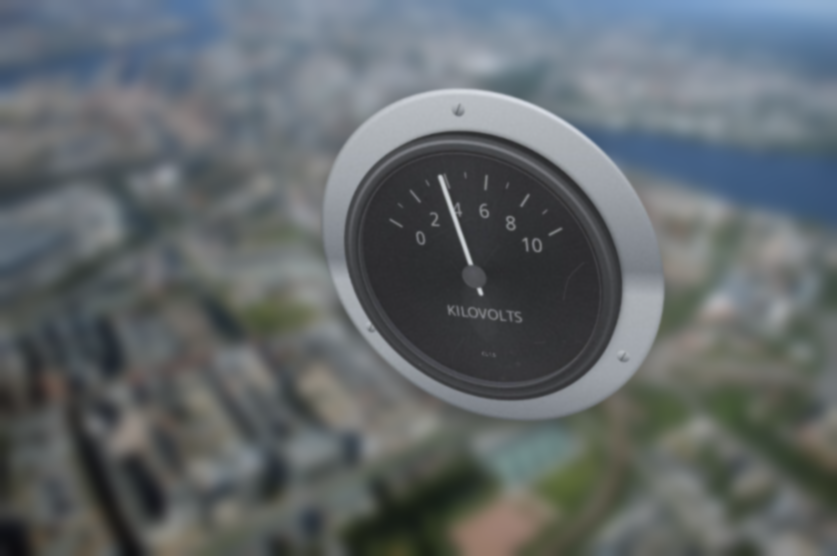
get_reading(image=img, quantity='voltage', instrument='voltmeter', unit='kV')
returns 4 kV
